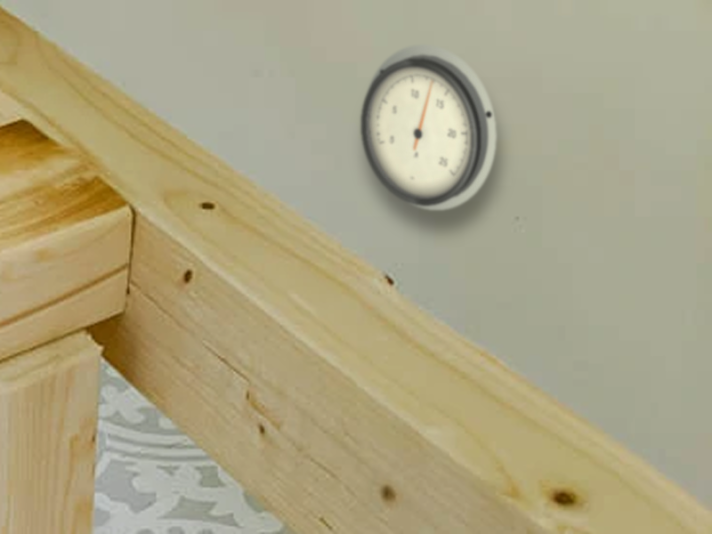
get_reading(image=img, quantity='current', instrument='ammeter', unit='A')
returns 13 A
